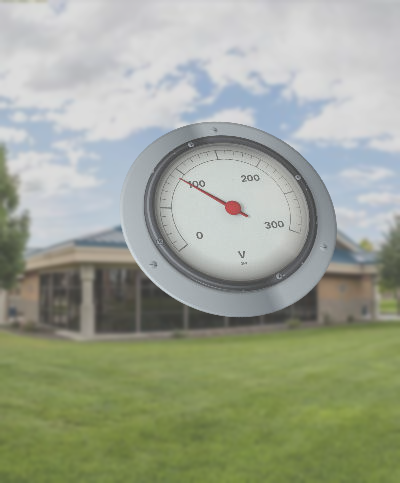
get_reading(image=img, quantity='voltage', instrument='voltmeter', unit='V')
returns 90 V
